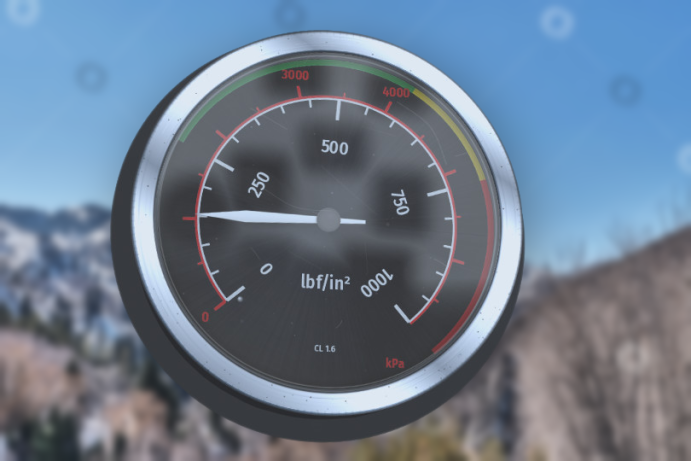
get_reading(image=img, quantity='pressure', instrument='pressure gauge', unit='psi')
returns 150 psi
